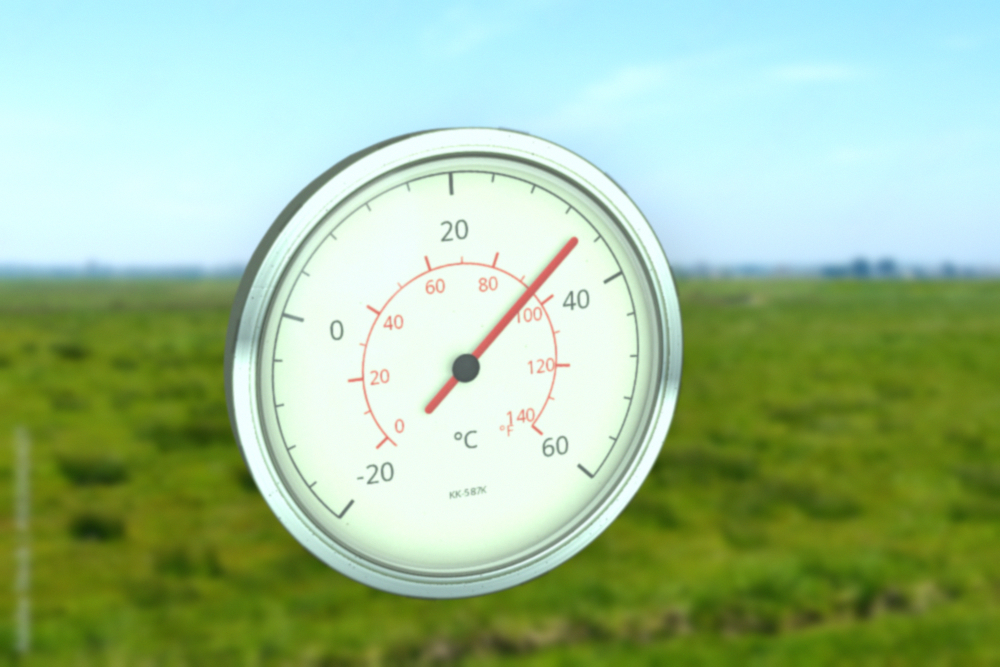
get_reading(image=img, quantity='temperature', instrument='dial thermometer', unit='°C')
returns 34 °C
